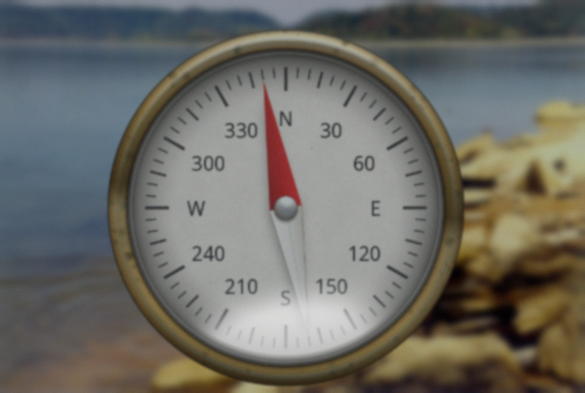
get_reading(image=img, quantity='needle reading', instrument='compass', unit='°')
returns 350 °
